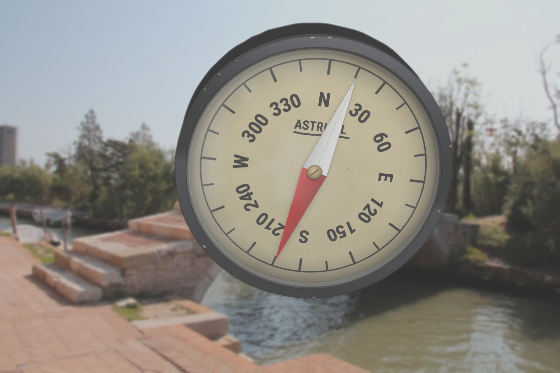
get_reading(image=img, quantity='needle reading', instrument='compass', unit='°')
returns 195 °
